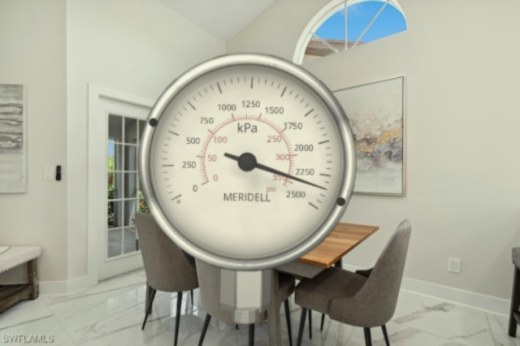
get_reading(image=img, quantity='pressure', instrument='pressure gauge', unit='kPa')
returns 2350 kPa
